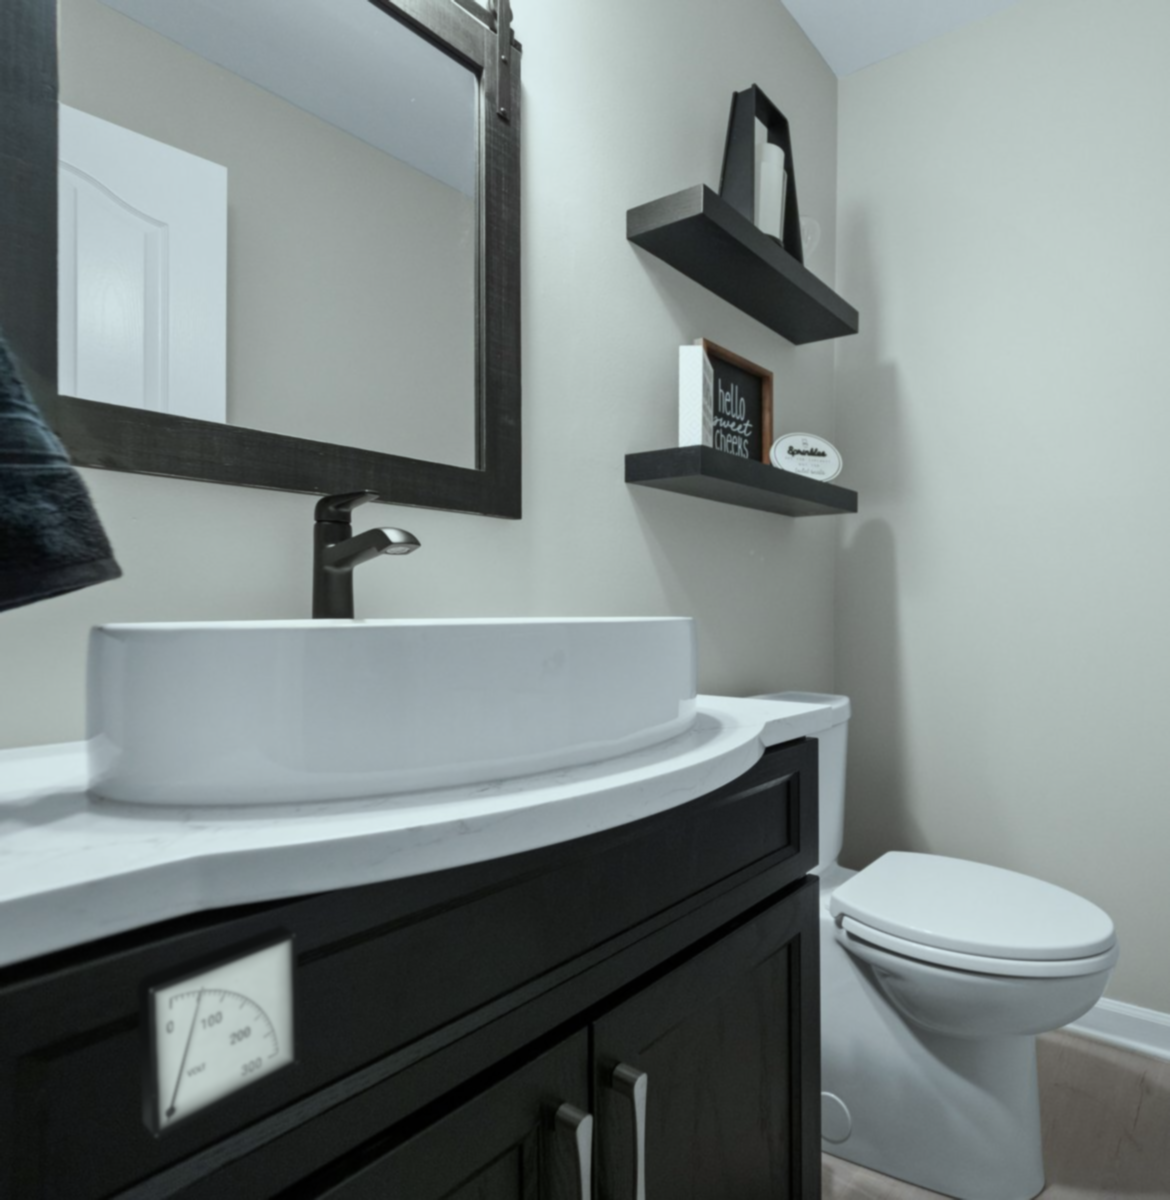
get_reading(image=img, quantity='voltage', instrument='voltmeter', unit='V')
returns 50 V
